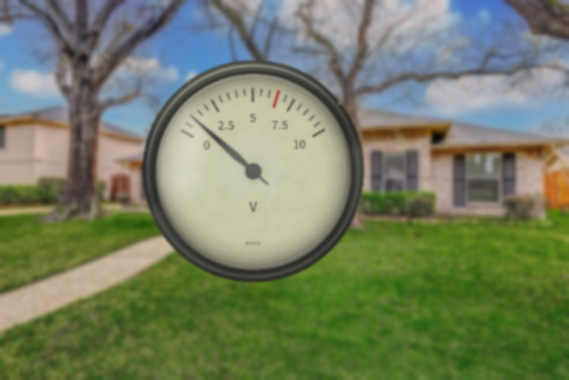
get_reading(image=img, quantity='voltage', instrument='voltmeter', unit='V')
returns 1 V
